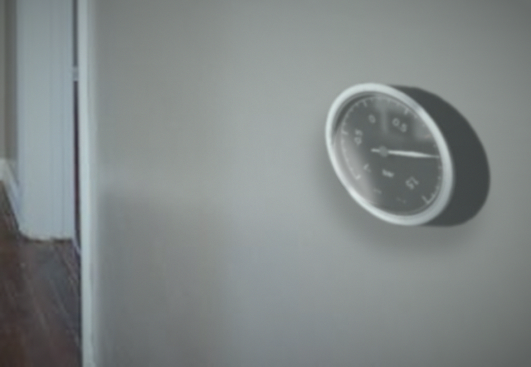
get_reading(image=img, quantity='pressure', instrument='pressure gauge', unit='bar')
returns 1 bar
